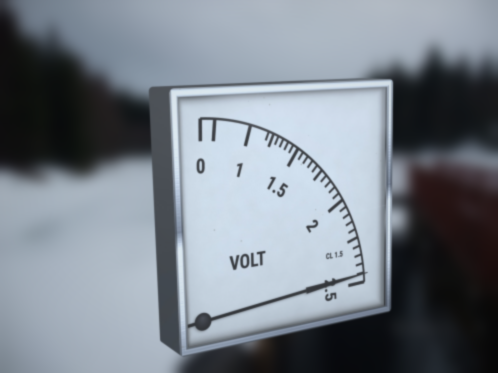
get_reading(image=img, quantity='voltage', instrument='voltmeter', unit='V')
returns 2.45 V
